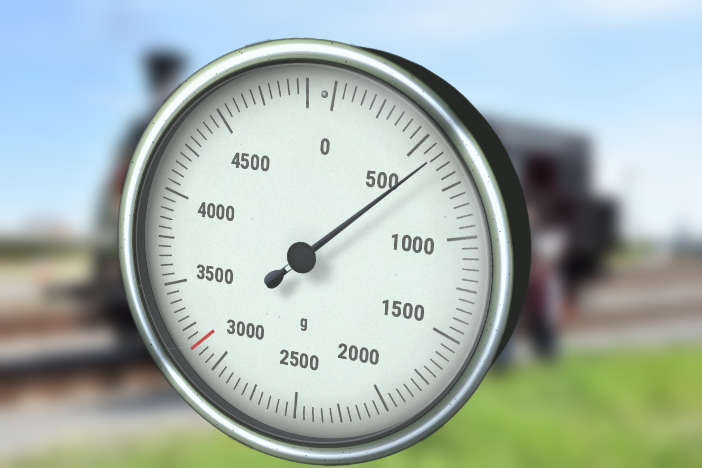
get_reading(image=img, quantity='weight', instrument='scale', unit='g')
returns 600 g
